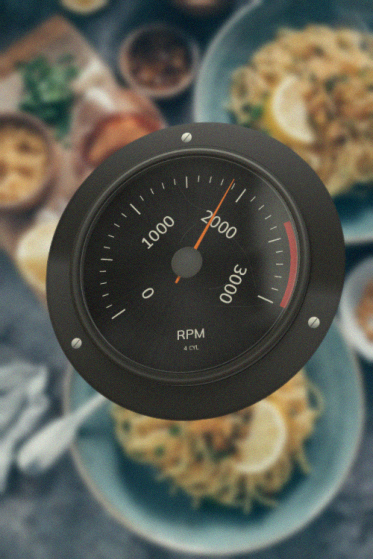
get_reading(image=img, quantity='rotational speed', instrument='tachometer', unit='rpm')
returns 1900 rpm
